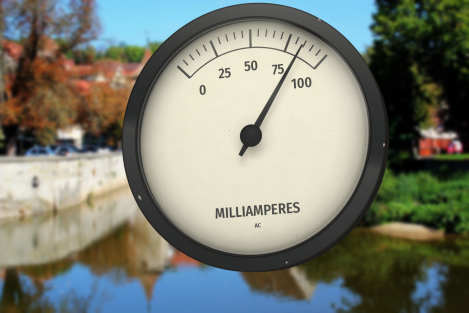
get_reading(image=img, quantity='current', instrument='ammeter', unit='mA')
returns 85 mA
